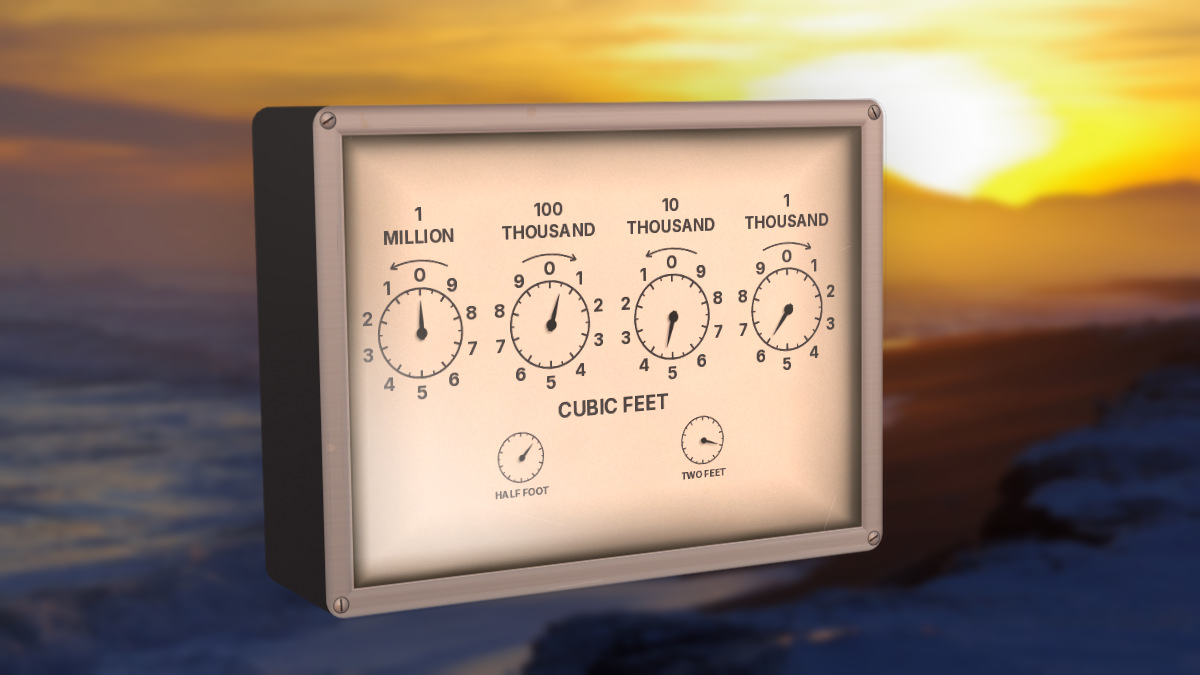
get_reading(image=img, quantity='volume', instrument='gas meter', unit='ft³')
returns 4600 ft³
